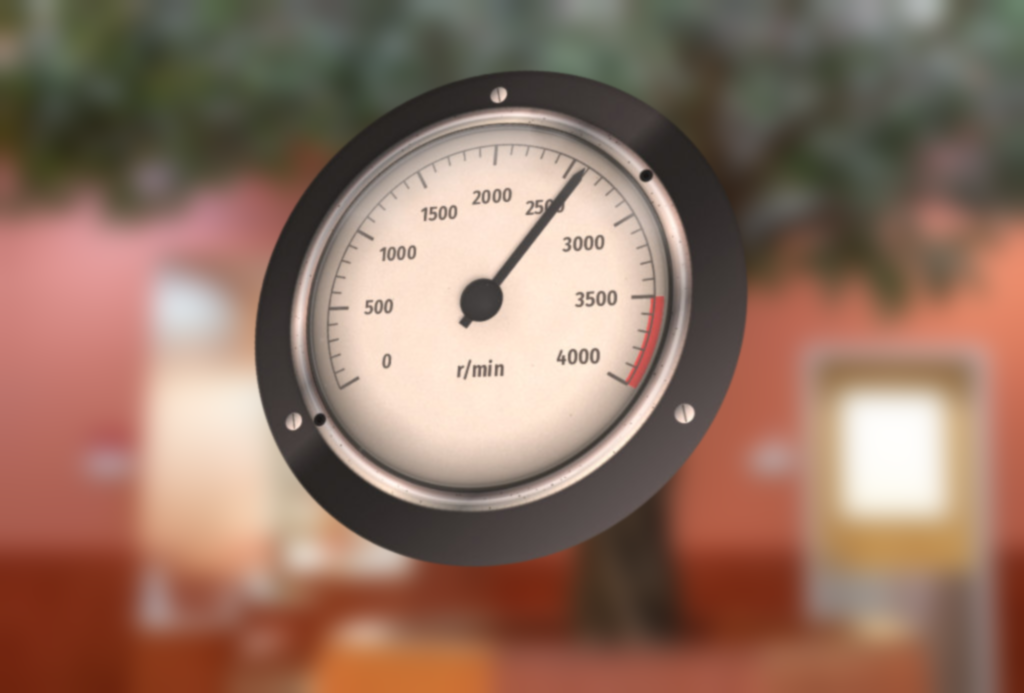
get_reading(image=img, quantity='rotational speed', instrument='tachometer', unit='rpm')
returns 2600 rpm
